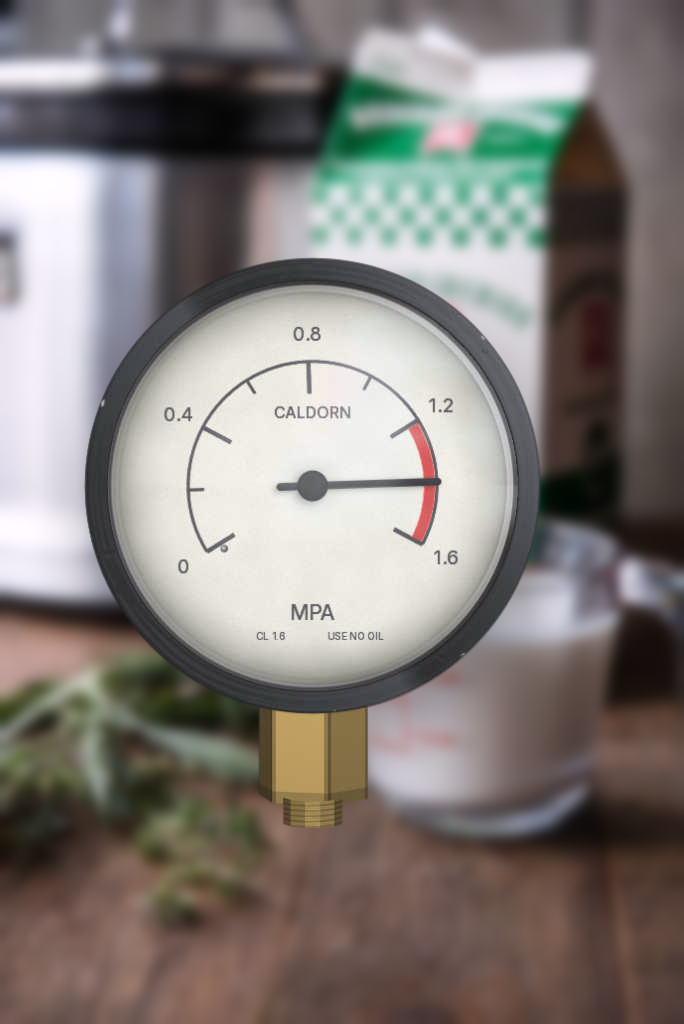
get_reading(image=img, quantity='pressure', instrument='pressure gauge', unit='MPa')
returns 1.4 MPa
